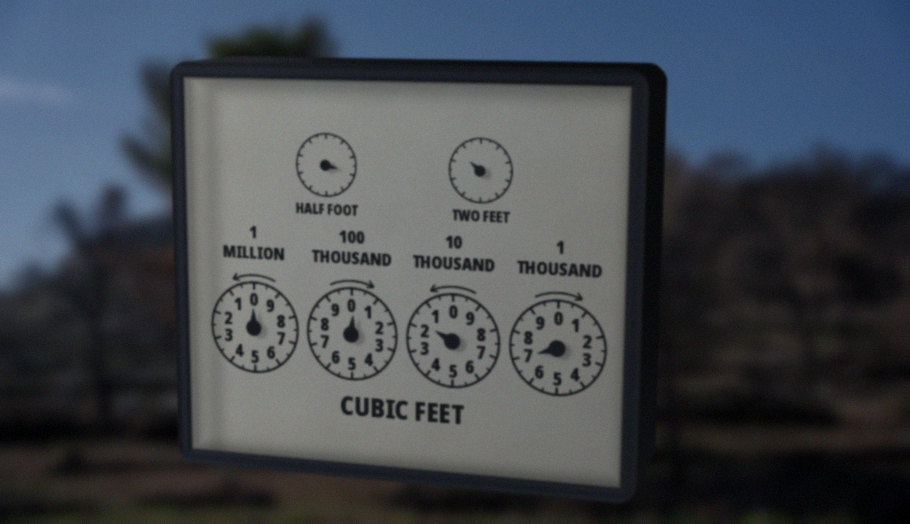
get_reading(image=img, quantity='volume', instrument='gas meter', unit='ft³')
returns 1700 ft³
